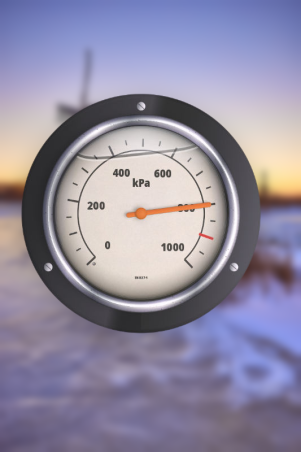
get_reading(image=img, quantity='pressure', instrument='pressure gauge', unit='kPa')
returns 800 kPa
